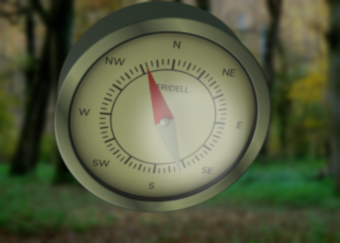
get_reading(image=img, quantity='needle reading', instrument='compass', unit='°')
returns 335 °
